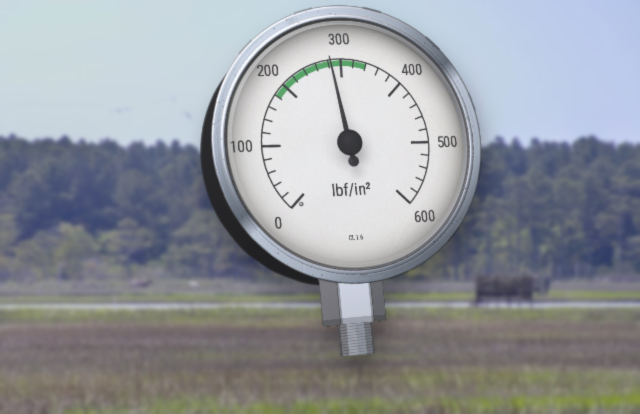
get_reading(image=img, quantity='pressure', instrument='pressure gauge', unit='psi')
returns 280 psi
